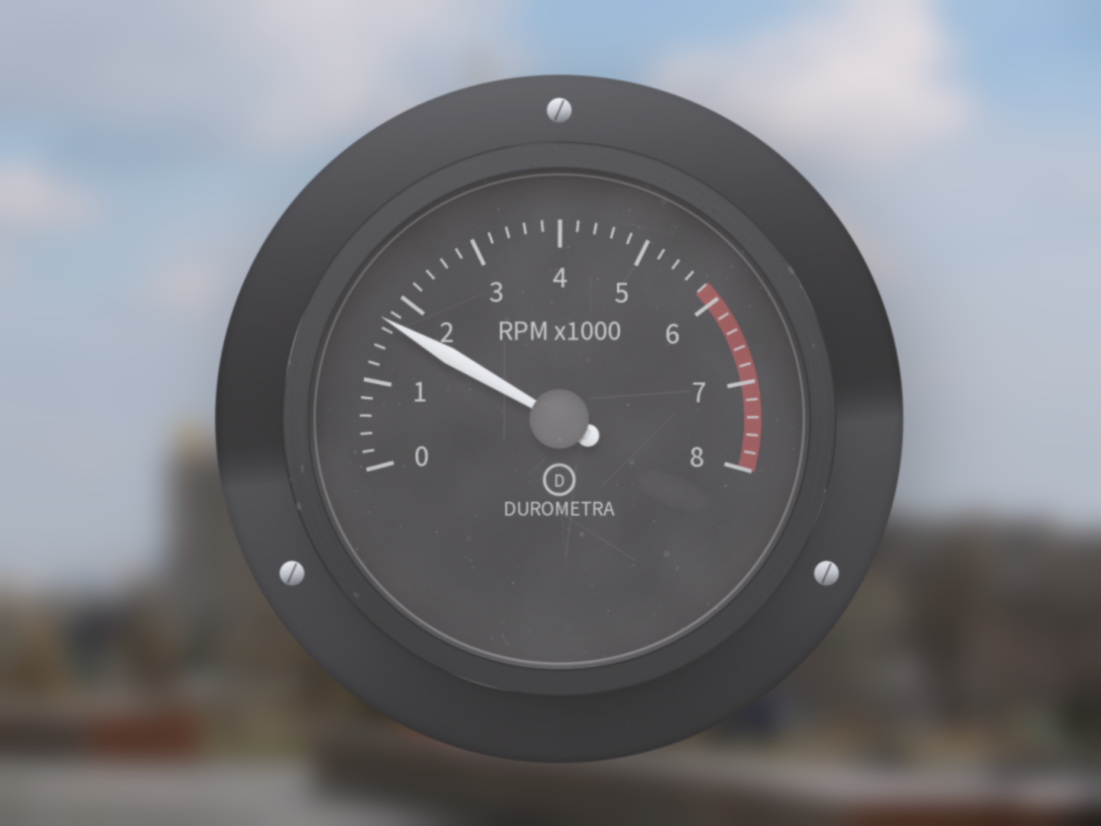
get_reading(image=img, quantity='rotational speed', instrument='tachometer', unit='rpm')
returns 1700 rpm
